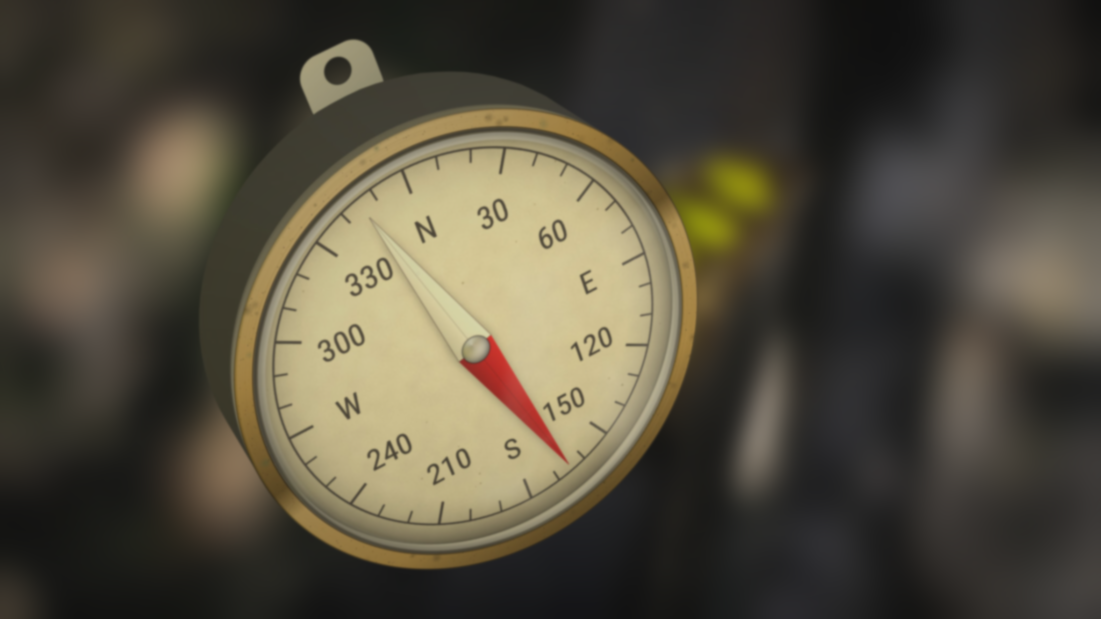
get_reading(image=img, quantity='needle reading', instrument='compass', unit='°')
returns 165 °
